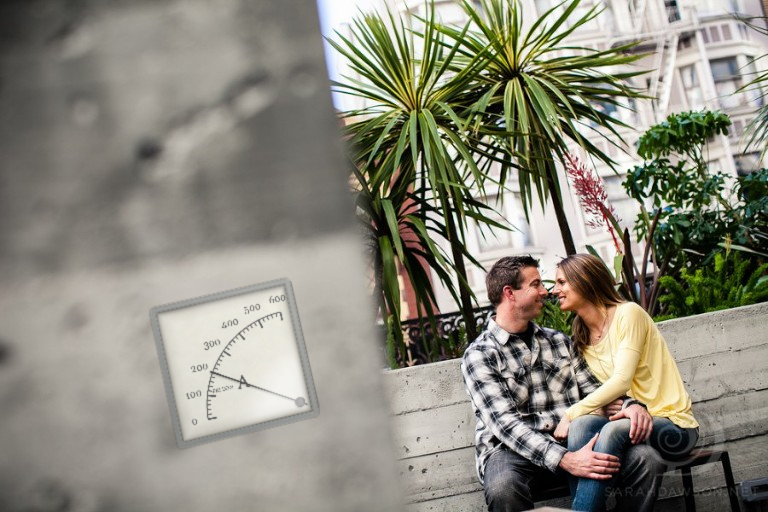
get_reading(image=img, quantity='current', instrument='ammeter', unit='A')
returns 200 A
